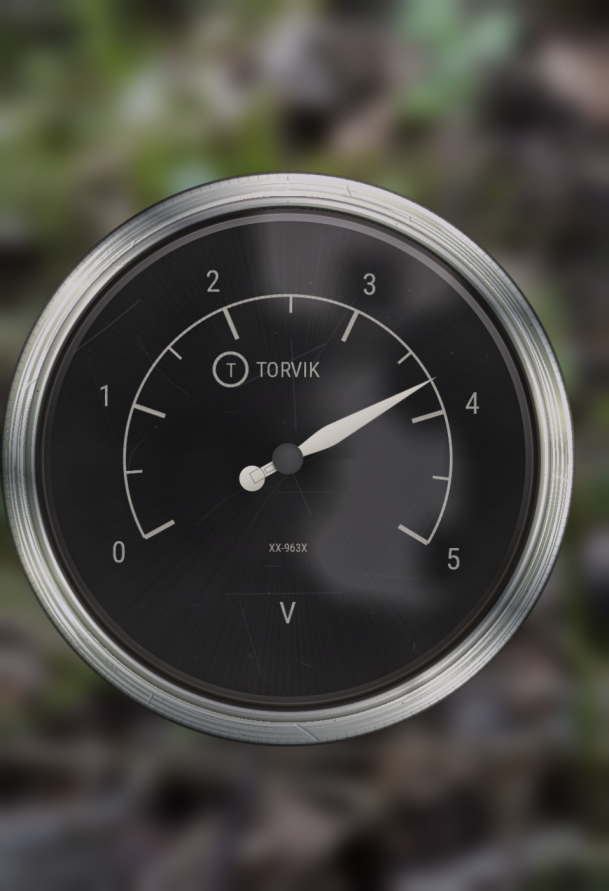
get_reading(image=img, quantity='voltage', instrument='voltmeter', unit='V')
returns 3.75 V
